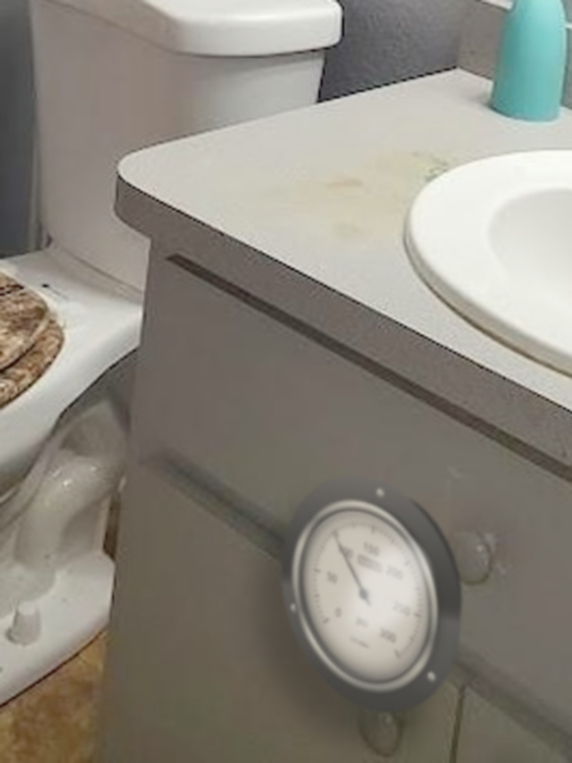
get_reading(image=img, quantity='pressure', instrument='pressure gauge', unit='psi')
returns 100 psi
